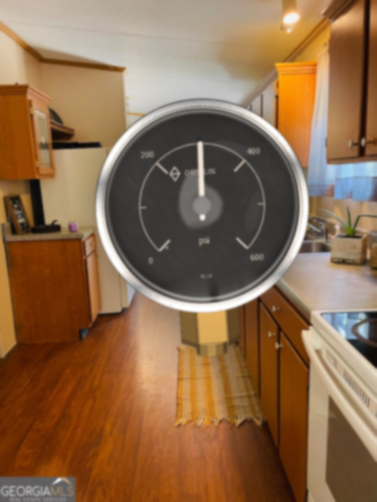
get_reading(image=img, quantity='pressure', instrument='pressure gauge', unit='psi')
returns 300 psi
